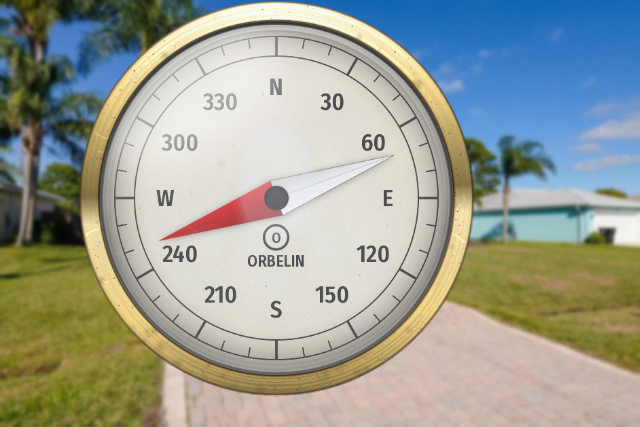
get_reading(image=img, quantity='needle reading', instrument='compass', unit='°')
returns 250 °
